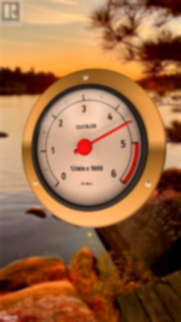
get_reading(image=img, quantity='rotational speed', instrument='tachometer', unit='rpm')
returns 4500 rpm
